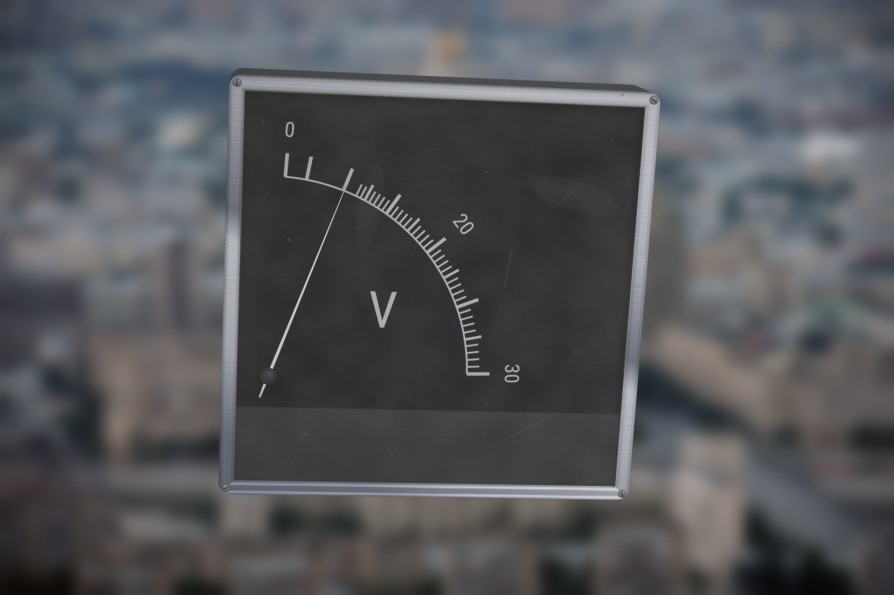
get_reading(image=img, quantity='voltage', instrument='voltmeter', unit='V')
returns 10 V
